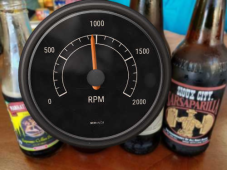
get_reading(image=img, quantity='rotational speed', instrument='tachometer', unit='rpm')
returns 950 rpm
